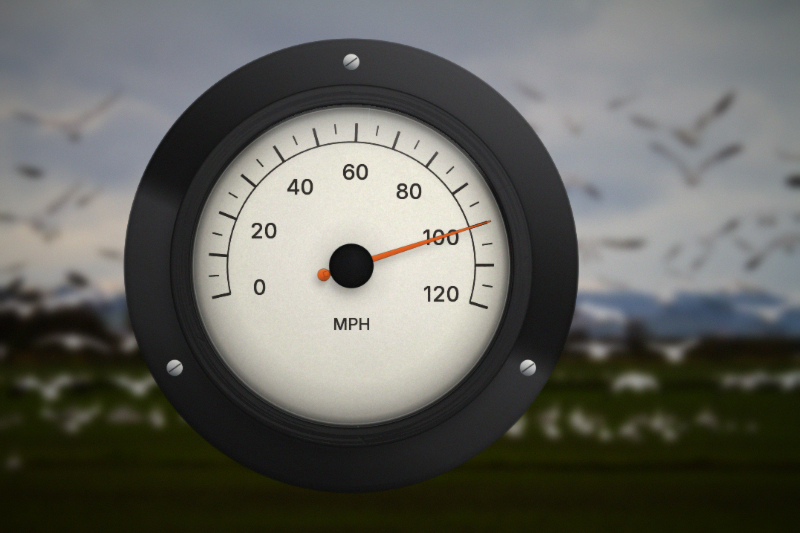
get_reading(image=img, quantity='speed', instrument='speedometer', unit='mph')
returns 100 mph
